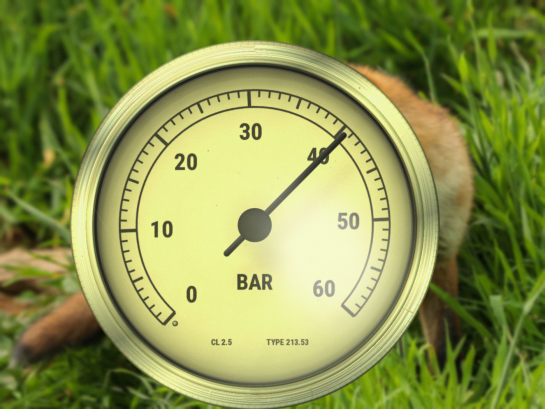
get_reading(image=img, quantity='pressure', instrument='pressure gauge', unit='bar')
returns 40.5 bar
